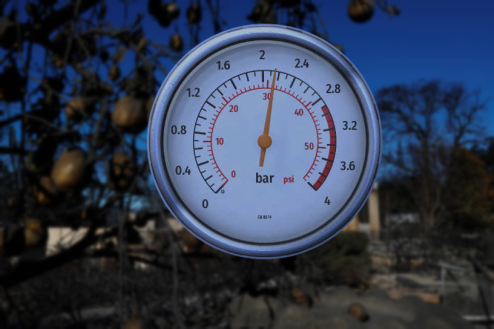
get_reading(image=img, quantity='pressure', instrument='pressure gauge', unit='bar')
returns 2.15 bar
